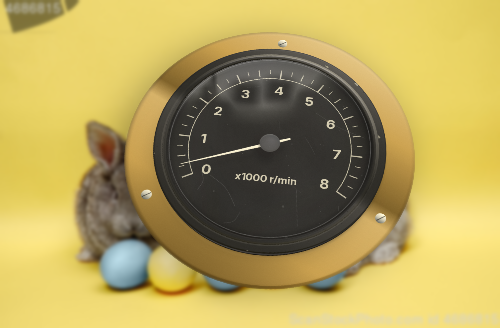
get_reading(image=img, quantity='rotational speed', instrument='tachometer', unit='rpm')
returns 250 rpm
